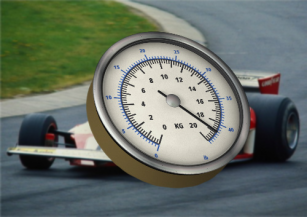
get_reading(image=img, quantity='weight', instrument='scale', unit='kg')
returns 19 kg
